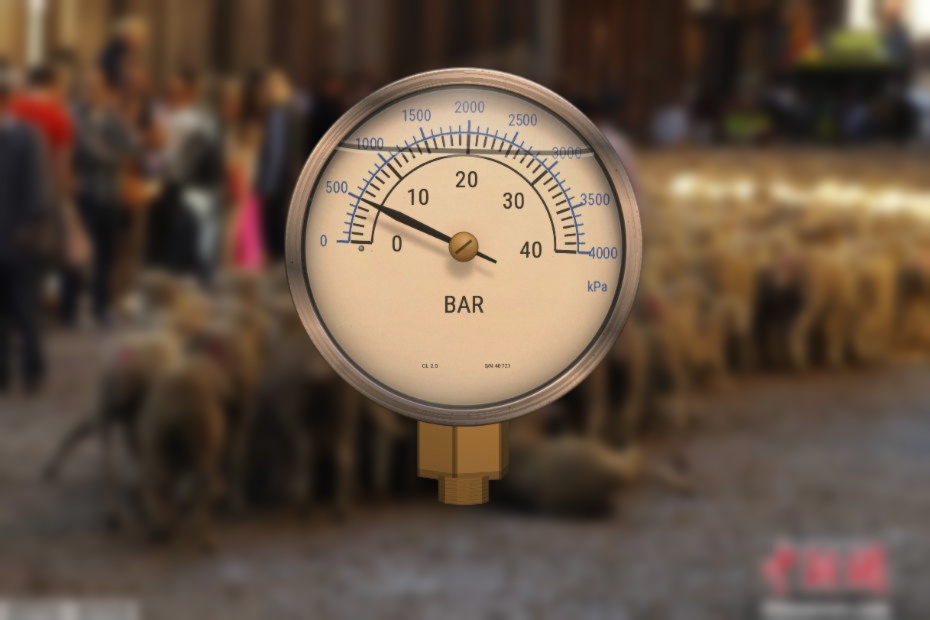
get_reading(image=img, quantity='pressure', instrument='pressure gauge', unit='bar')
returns 5 bar
